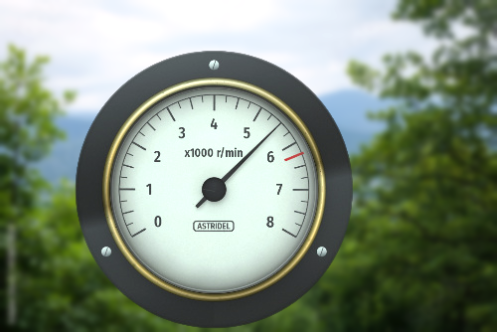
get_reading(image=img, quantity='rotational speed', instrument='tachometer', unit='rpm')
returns 5500 rpm
